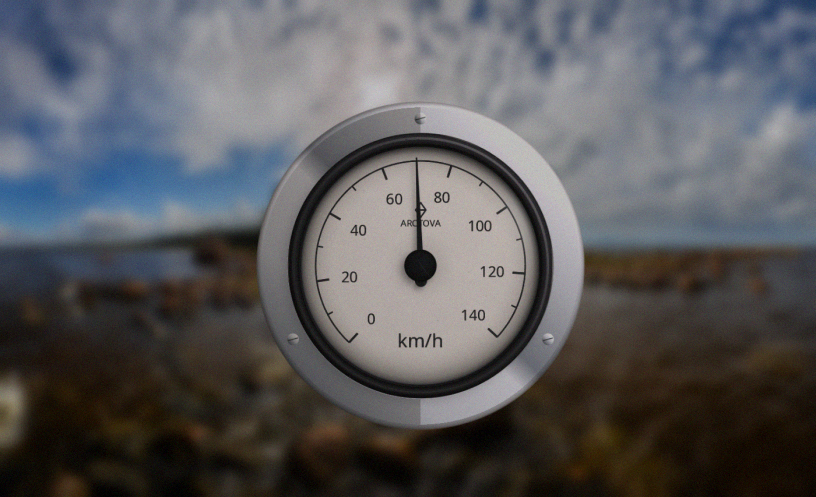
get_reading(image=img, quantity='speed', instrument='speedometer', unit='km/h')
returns 70 km/h
